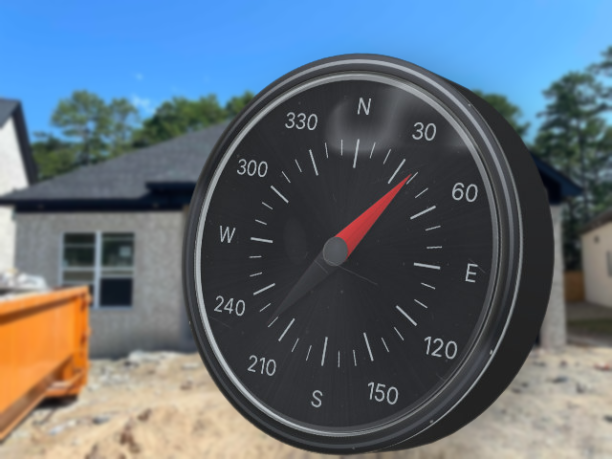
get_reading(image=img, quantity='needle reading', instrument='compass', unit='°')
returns 40 °
